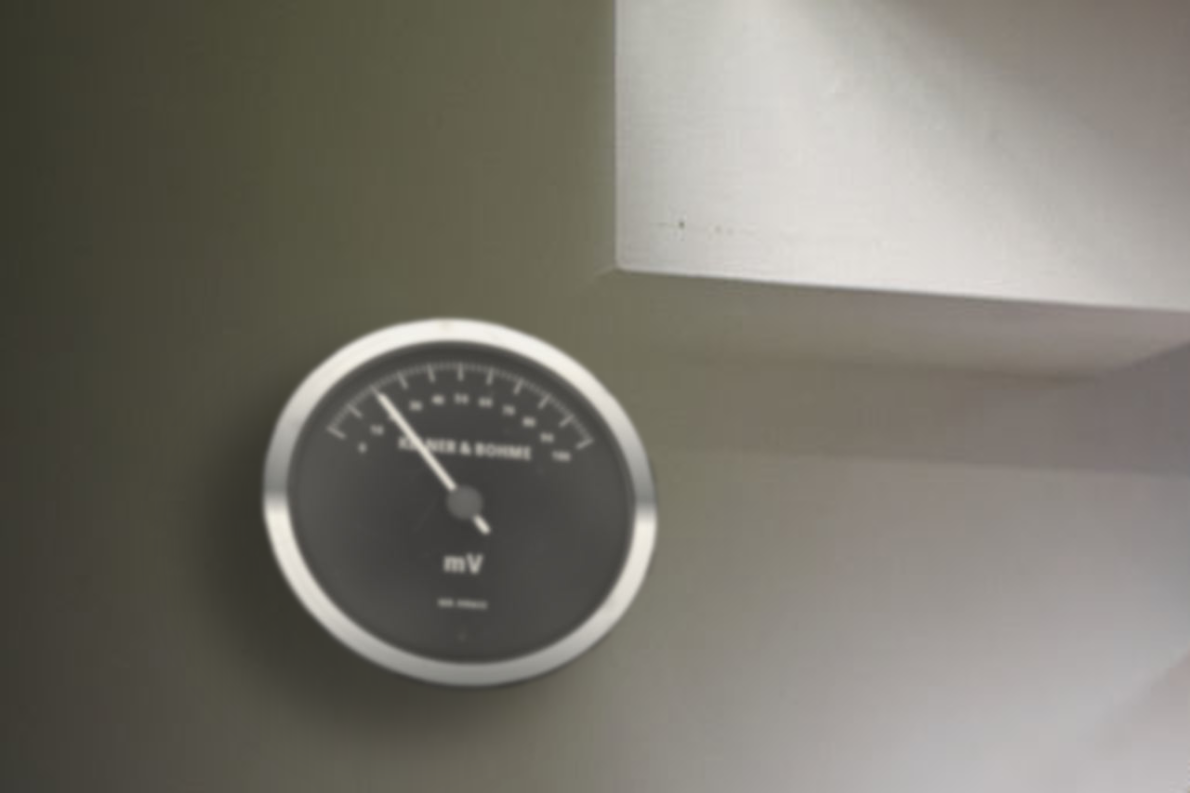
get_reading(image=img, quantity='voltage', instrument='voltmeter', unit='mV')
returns 20 mV
